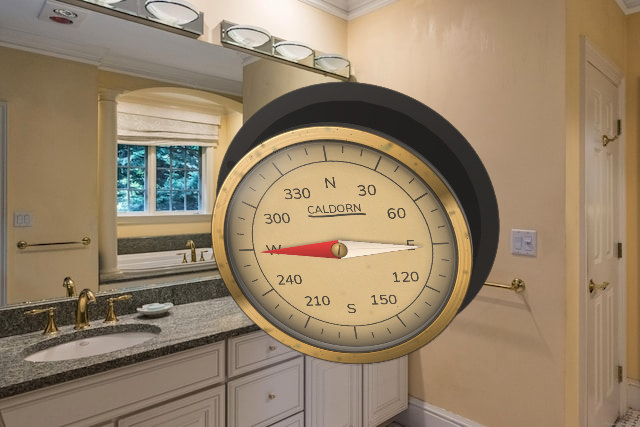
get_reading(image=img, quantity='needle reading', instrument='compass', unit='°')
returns 270 °
